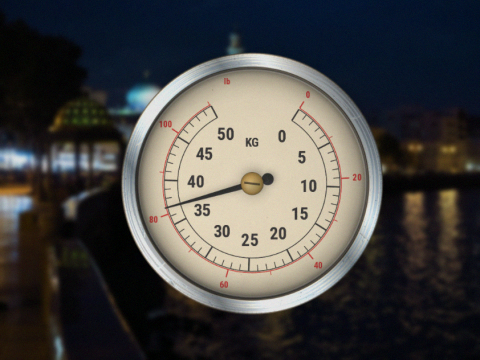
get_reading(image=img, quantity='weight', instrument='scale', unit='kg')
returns 37 kg
